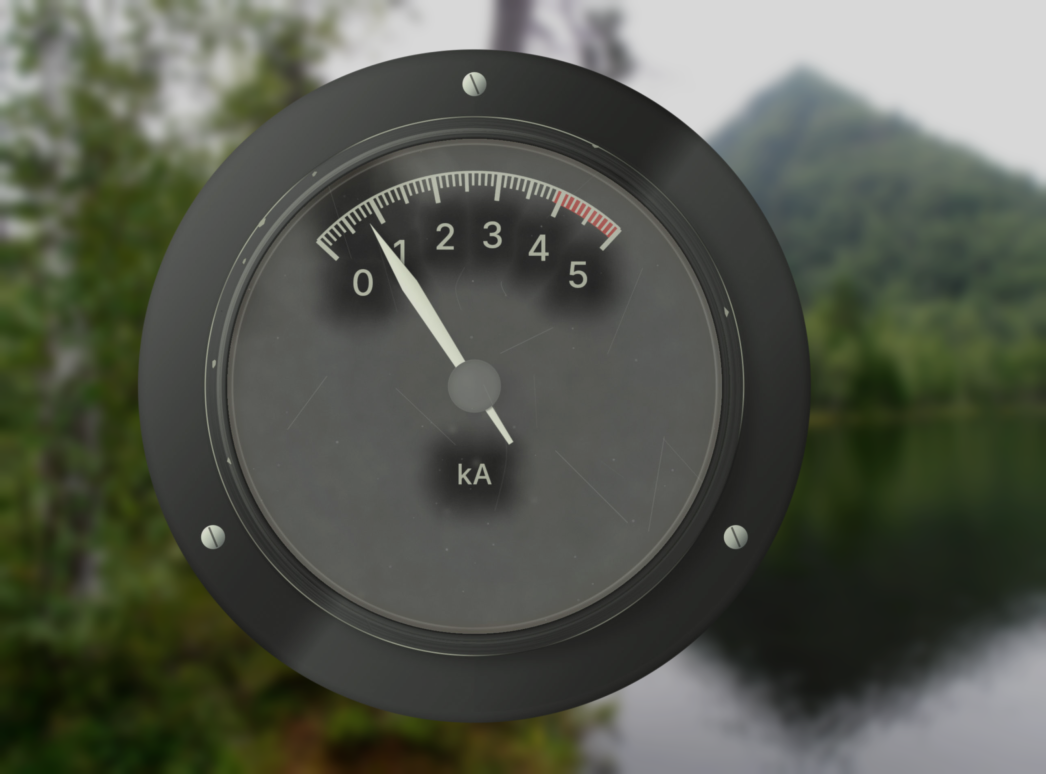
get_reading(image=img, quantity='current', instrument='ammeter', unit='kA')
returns 0.8 kA
